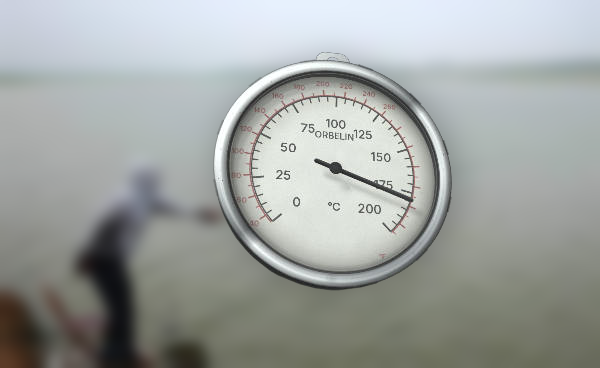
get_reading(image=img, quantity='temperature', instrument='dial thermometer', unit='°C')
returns 180 °C
